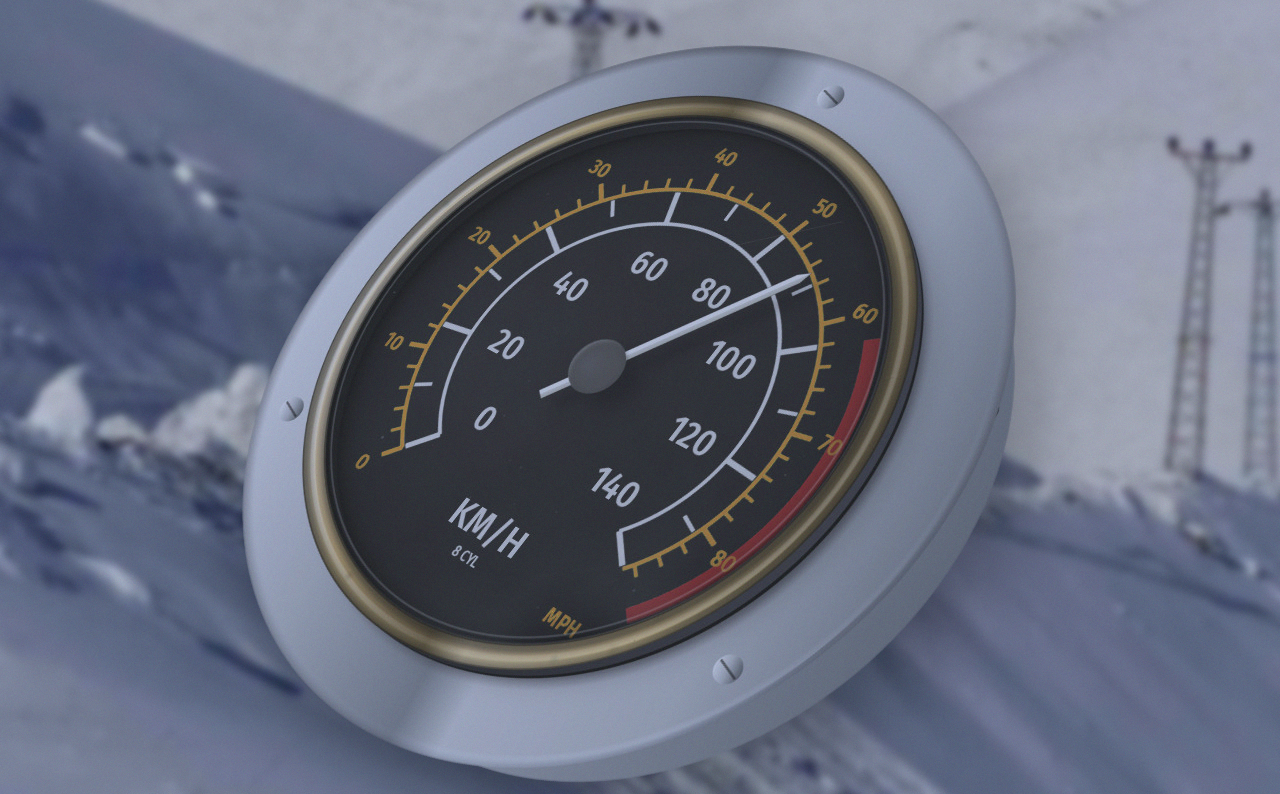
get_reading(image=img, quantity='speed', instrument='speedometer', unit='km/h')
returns 90 km/h
